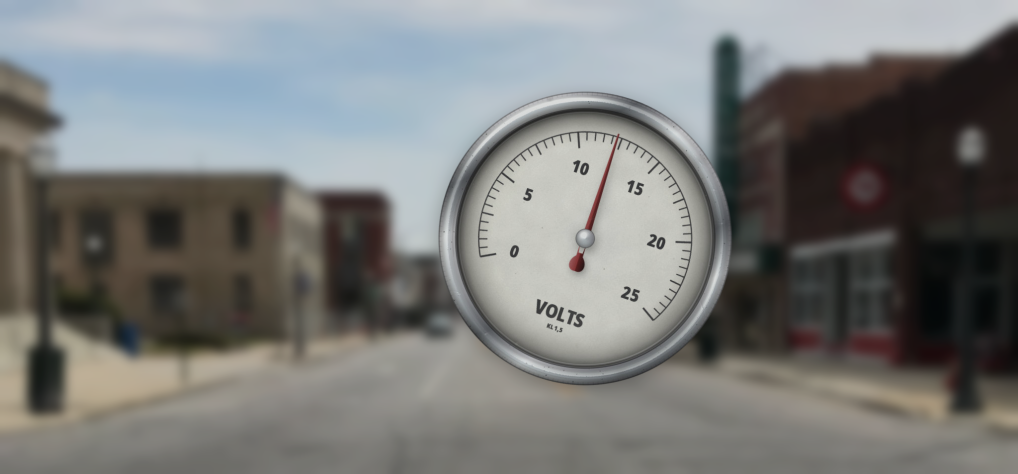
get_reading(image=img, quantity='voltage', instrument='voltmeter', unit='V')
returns 12.25 V
